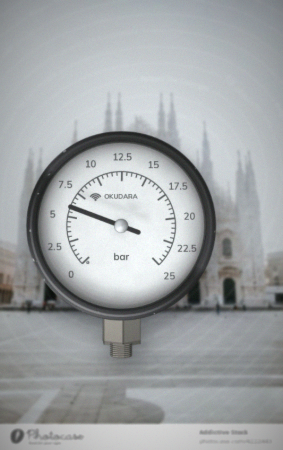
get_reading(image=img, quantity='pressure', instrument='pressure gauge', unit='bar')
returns 6 bar
